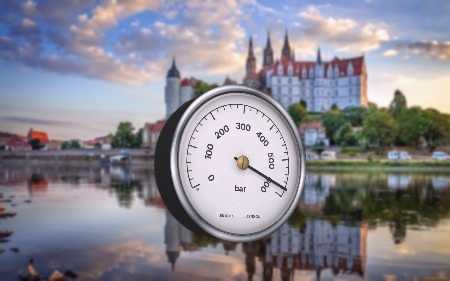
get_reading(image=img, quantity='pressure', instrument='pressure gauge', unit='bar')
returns 580 bar
